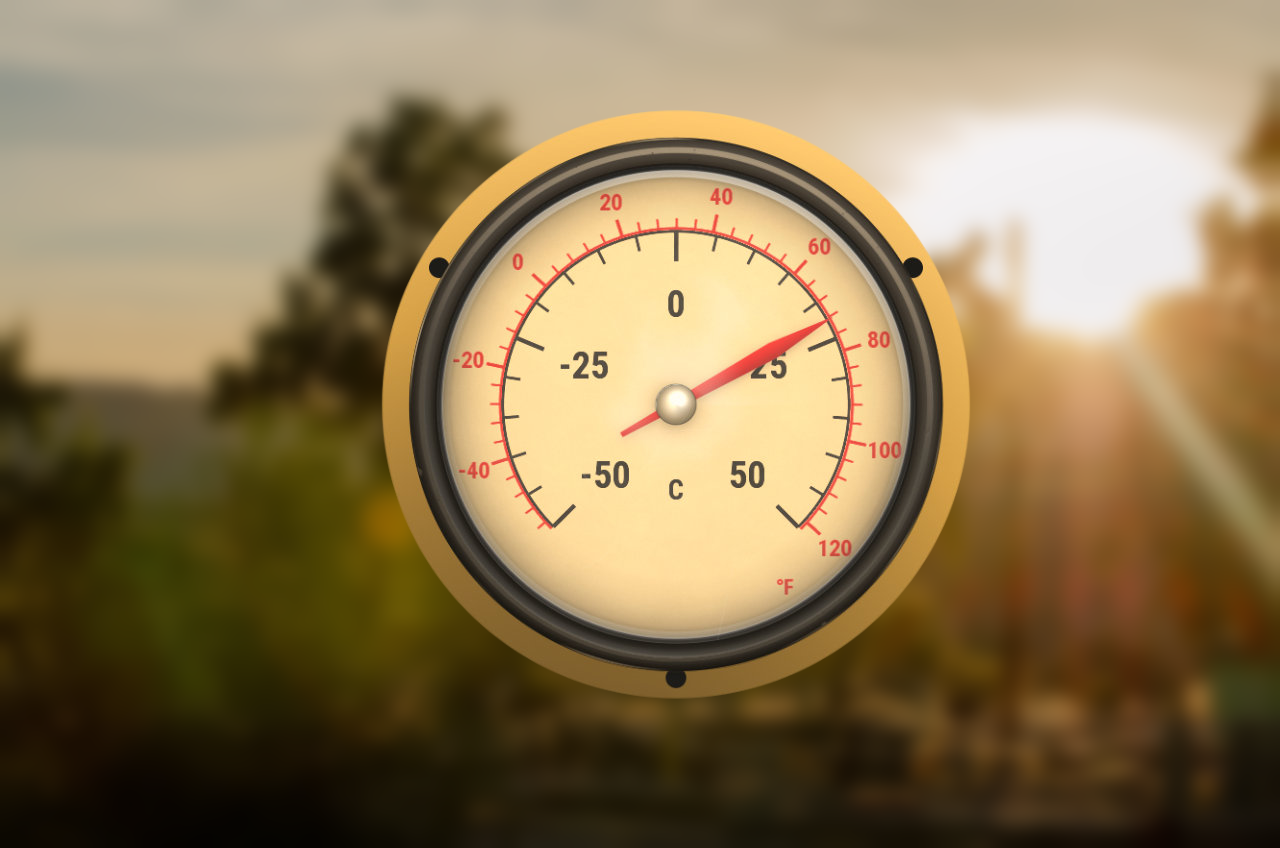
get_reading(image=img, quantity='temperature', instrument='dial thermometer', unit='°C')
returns 22.5 °C
